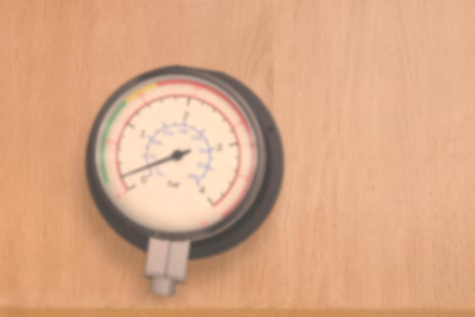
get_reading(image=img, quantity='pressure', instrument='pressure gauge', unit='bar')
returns 0.2 bar
